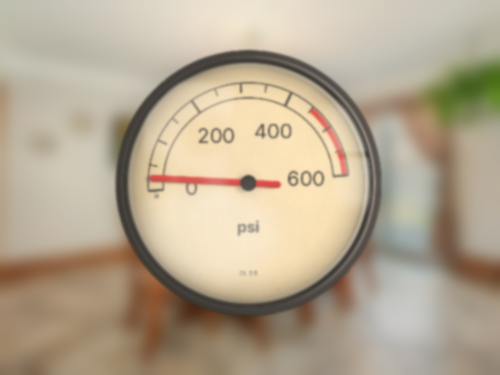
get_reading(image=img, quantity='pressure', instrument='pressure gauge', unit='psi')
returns 25 psi
